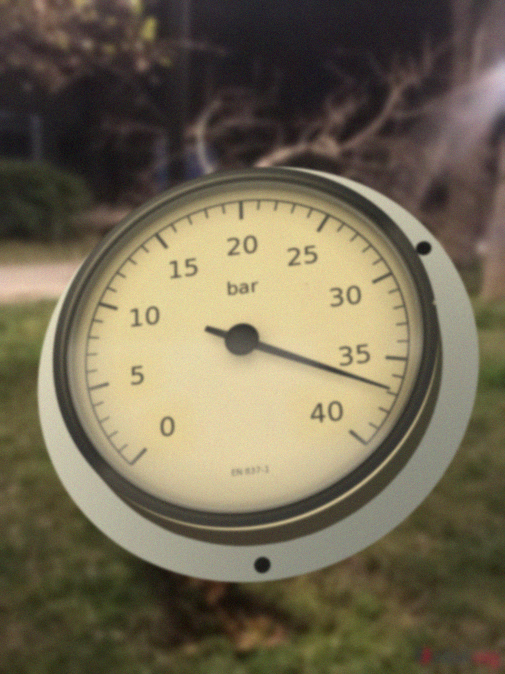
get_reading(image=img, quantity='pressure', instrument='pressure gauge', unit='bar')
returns 37 bar
